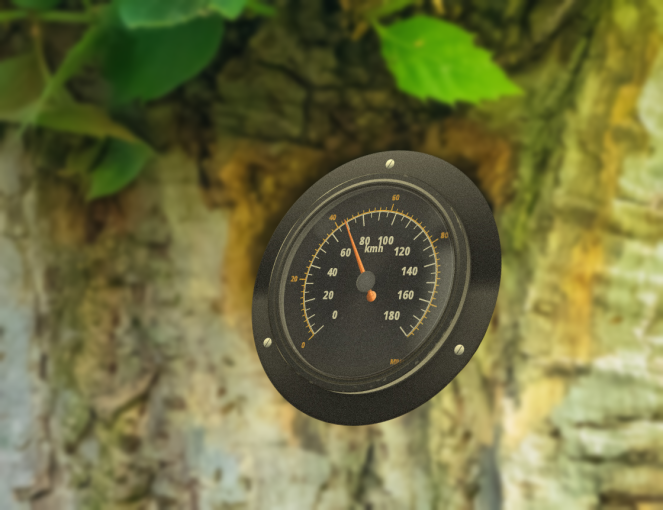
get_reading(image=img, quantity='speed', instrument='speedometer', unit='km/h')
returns 70 km/h
